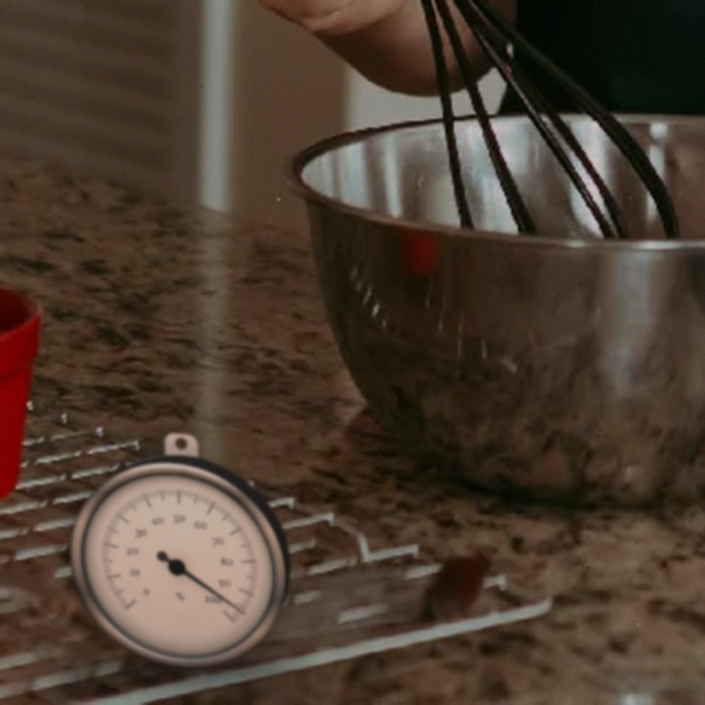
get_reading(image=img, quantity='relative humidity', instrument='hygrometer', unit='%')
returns 95 %
